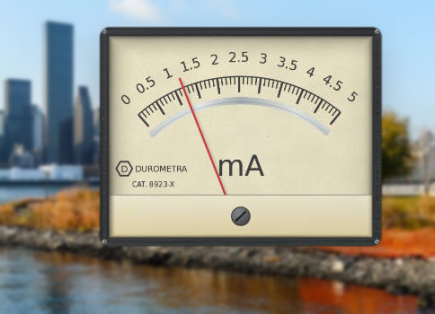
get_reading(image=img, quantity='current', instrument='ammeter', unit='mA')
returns 1.2 mA
